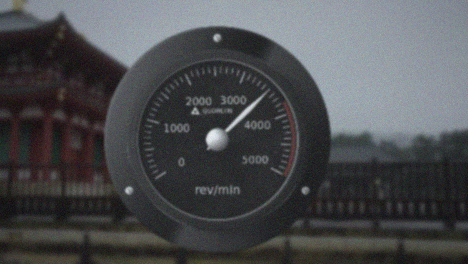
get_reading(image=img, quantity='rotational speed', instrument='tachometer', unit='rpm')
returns 3500 rpm
